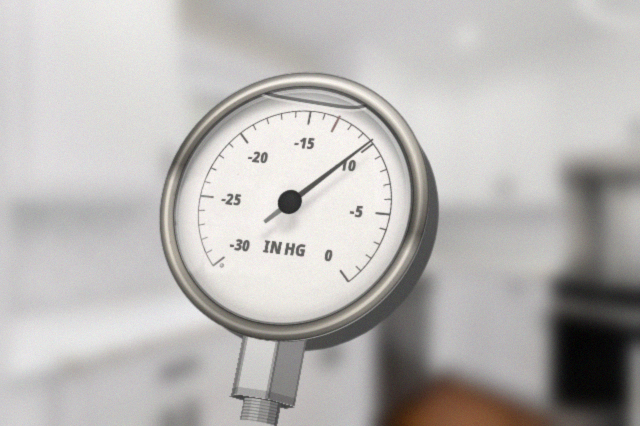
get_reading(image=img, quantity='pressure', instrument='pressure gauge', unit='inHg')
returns -10 inHg
